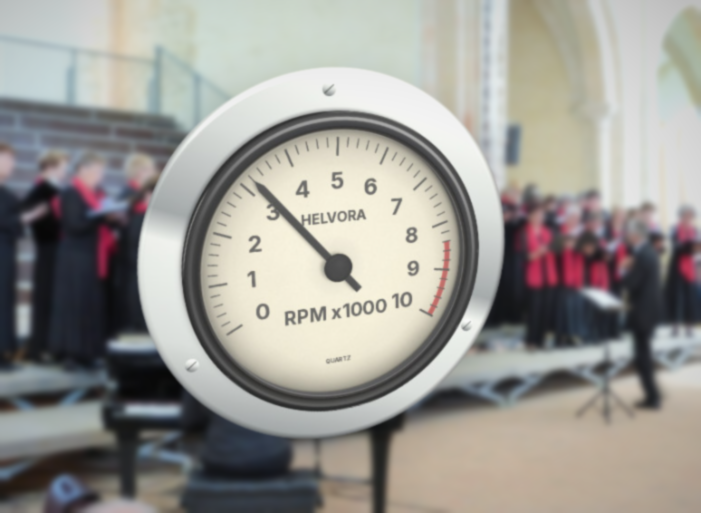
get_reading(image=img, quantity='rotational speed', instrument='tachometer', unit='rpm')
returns 3200 rpm
